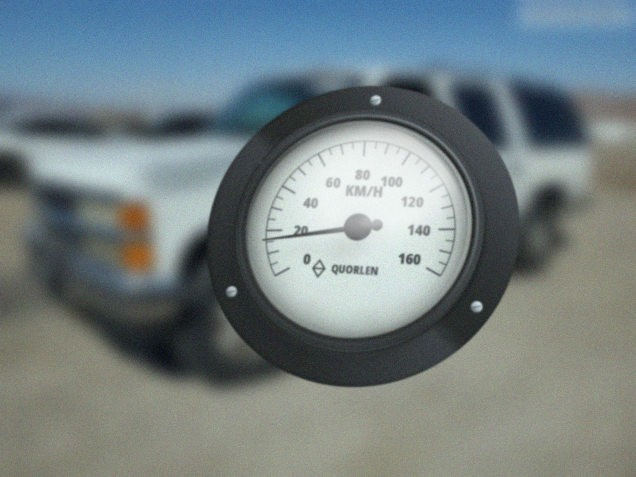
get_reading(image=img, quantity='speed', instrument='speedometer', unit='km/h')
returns 15 km/h
